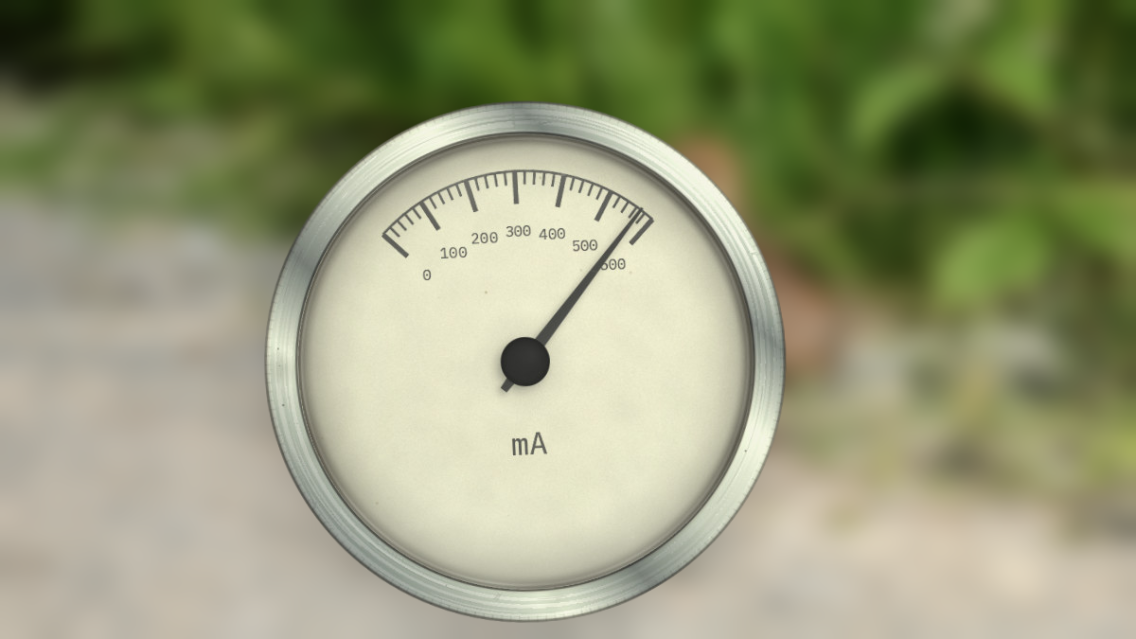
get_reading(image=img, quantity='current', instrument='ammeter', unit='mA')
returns 570 mA
